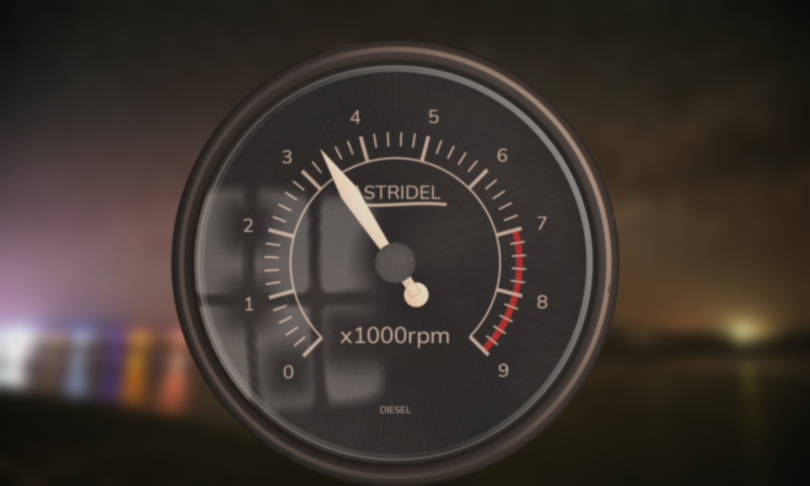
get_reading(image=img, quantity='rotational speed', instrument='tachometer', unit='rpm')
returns 3400 rpm
